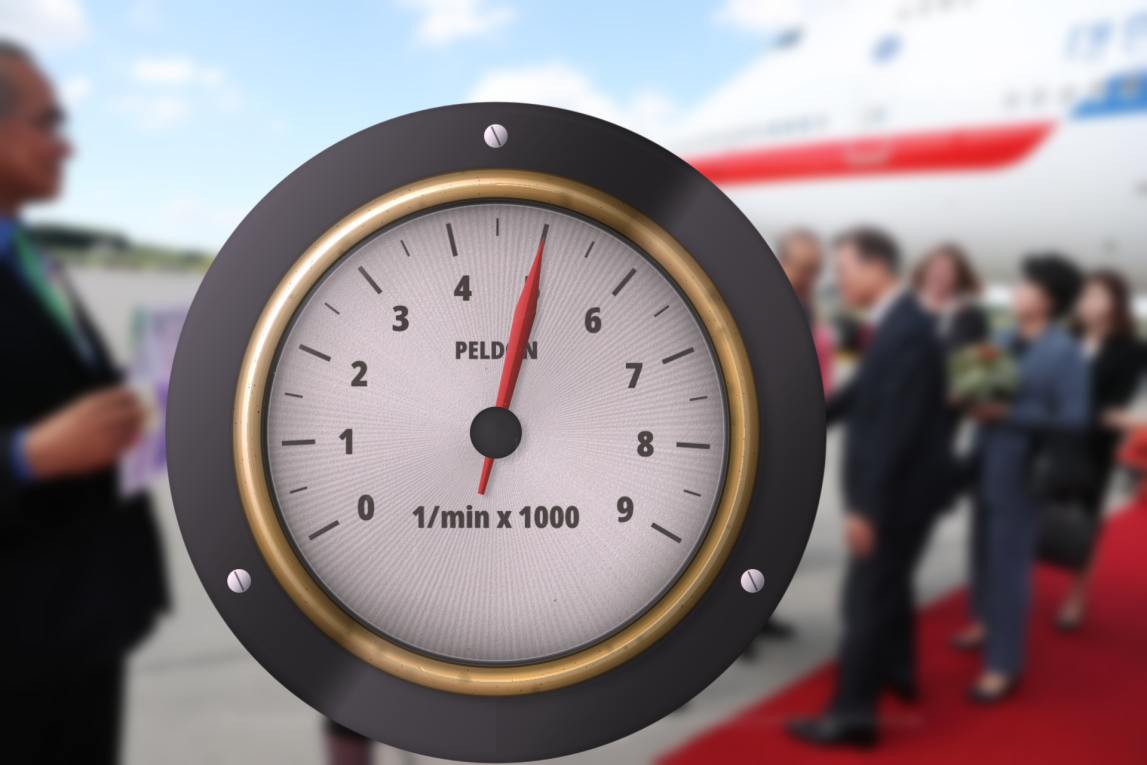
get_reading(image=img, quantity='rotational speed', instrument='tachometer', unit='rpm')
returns 5000 rpm
